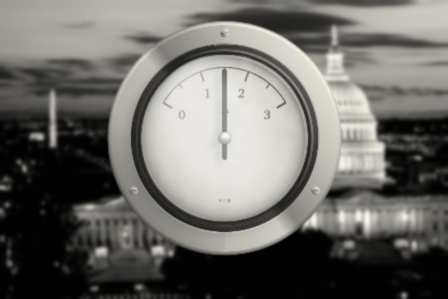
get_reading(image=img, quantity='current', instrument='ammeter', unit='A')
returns 1.5 A
